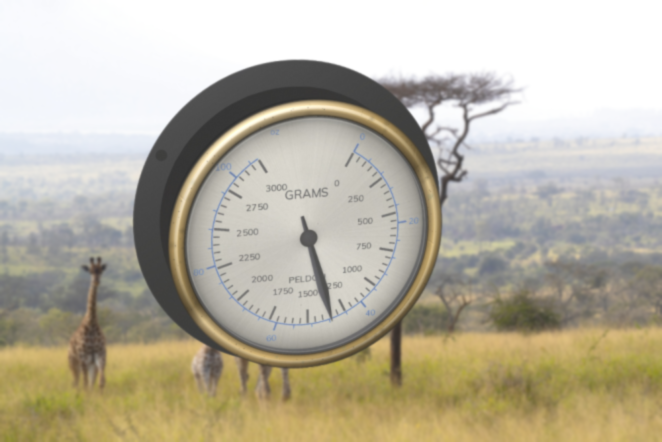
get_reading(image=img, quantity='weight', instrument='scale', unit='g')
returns 1350 g
